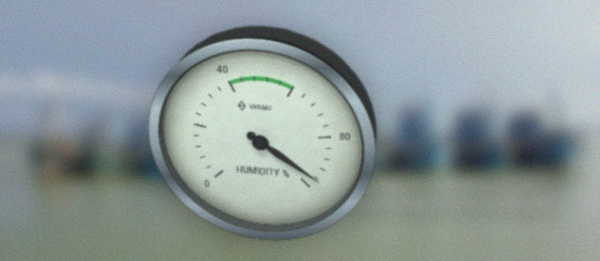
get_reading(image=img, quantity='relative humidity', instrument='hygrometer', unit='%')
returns 96 %
